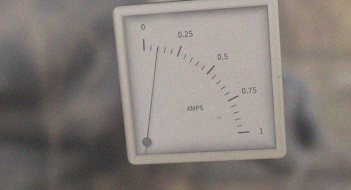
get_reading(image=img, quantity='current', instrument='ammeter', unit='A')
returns 0.1 A
